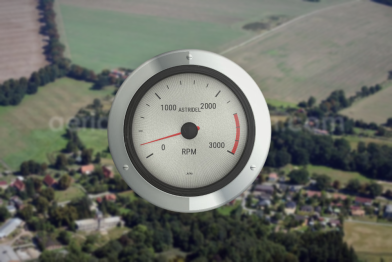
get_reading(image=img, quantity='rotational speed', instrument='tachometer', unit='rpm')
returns 200 rpm
